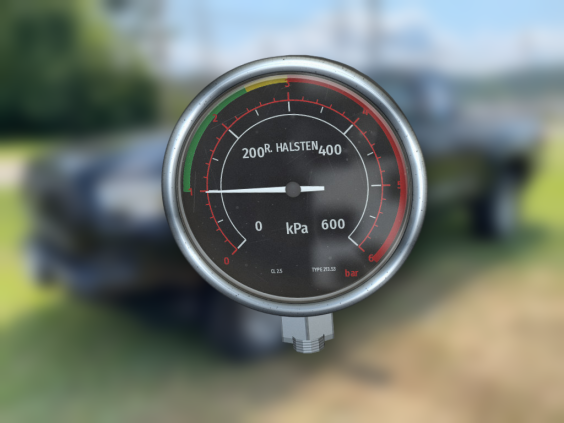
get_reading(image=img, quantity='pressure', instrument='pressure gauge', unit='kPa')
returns 100 kPa
